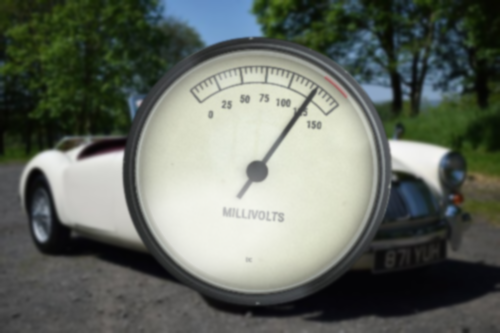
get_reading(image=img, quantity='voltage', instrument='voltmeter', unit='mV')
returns 125 mV
